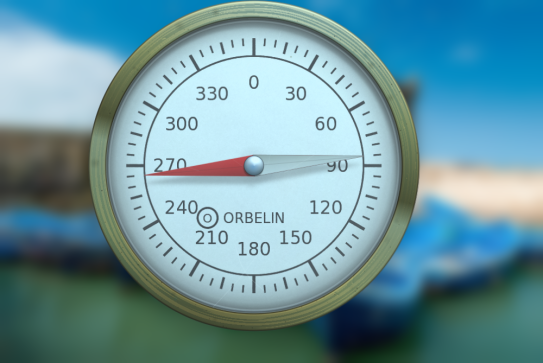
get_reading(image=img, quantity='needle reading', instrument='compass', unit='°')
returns 265 °
